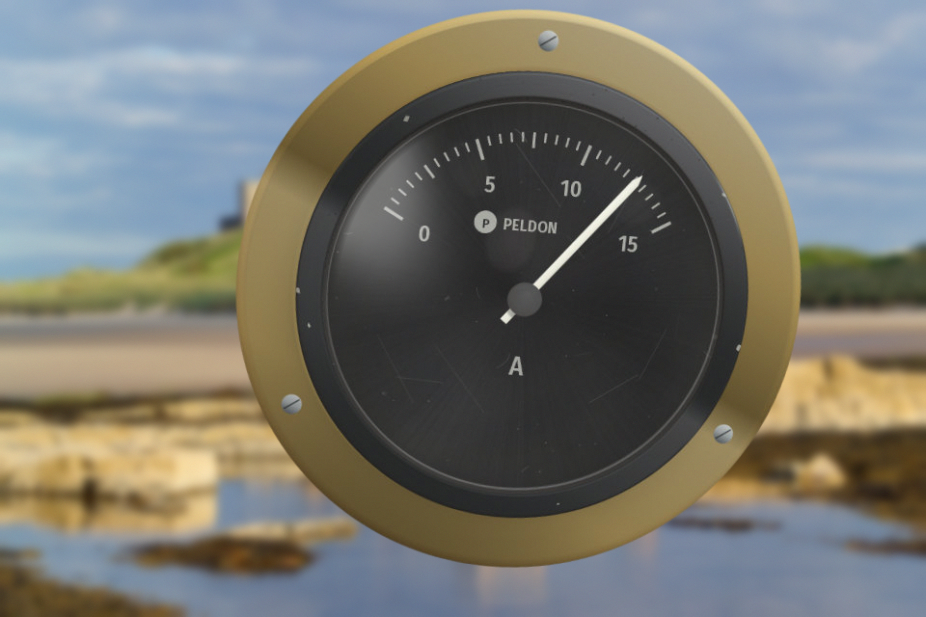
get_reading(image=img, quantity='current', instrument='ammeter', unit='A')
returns 12.5 A
